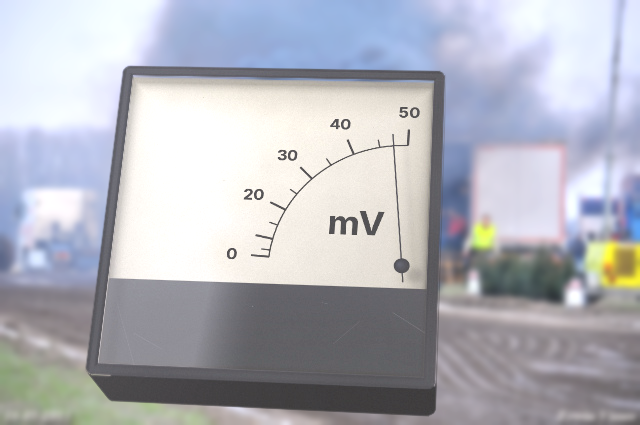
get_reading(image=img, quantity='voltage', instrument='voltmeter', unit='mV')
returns 47.5 mV
